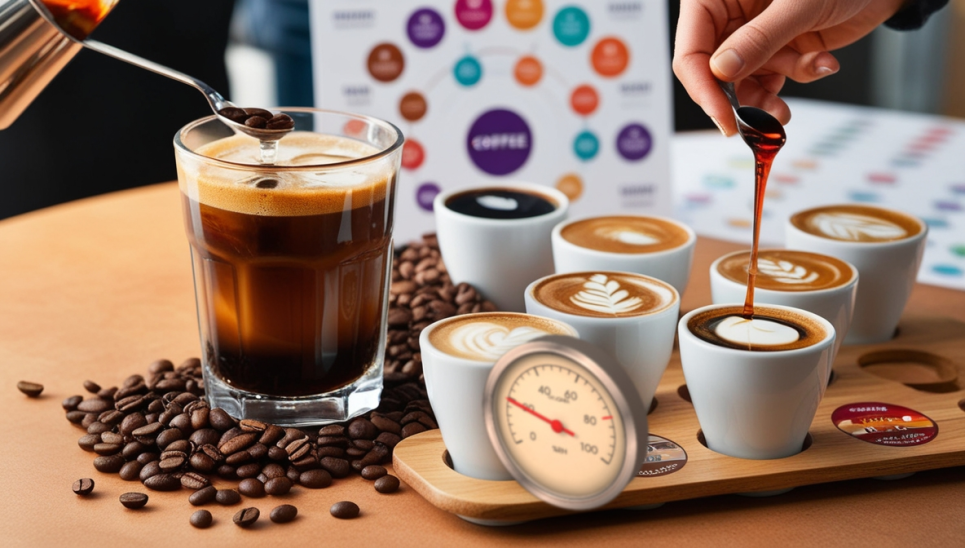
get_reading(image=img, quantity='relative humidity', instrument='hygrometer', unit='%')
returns 20 %
